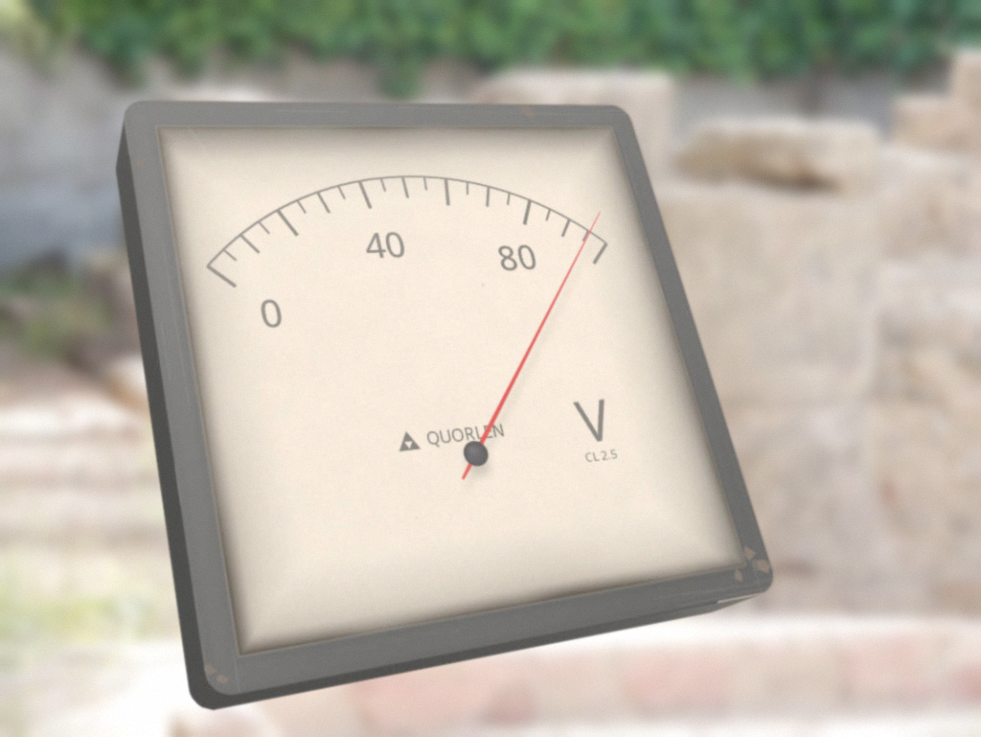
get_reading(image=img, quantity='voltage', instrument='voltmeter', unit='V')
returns 95 V
